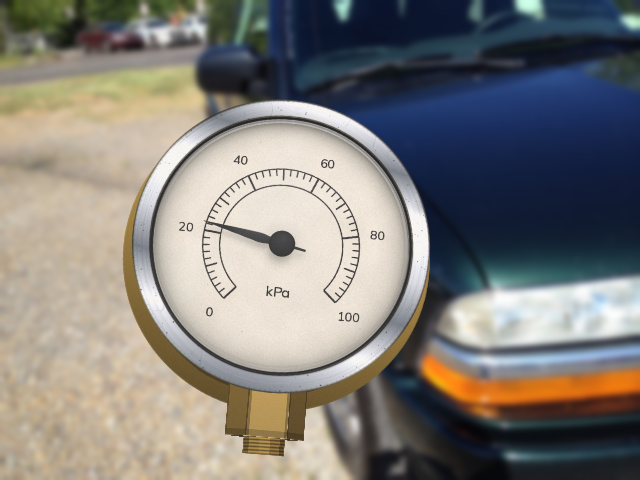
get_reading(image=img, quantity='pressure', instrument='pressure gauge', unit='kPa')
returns 22 kPa
